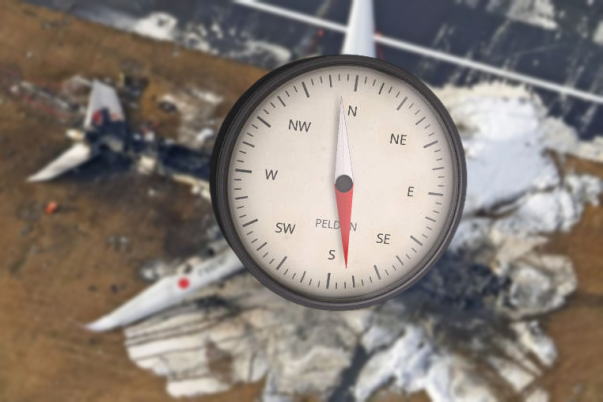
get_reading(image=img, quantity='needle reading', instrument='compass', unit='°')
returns 170 °
